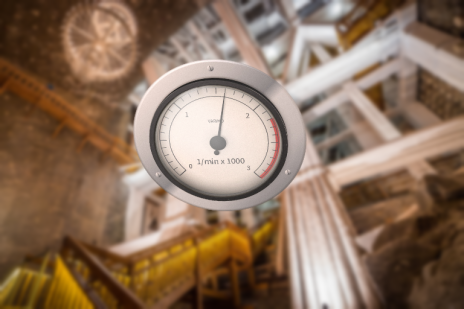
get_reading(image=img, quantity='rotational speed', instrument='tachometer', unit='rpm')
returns 1600 rpm
